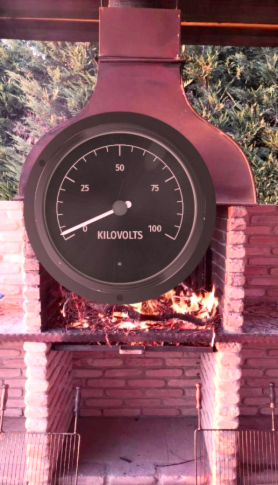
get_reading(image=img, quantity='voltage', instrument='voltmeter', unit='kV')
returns 2.5 kV
